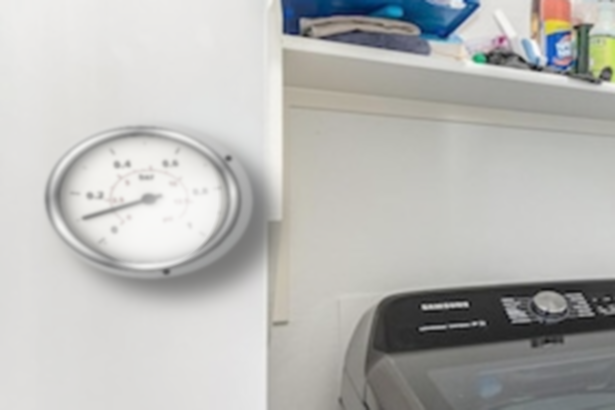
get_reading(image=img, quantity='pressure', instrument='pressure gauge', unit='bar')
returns 0.1 bar
